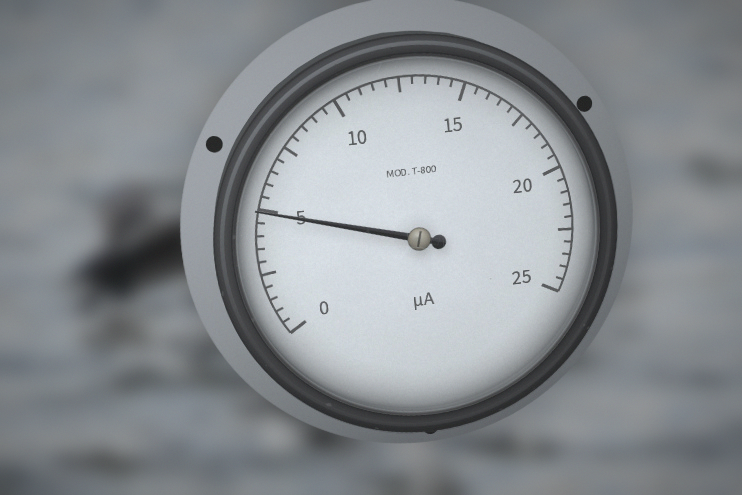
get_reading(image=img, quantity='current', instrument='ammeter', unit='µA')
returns 5 µA
